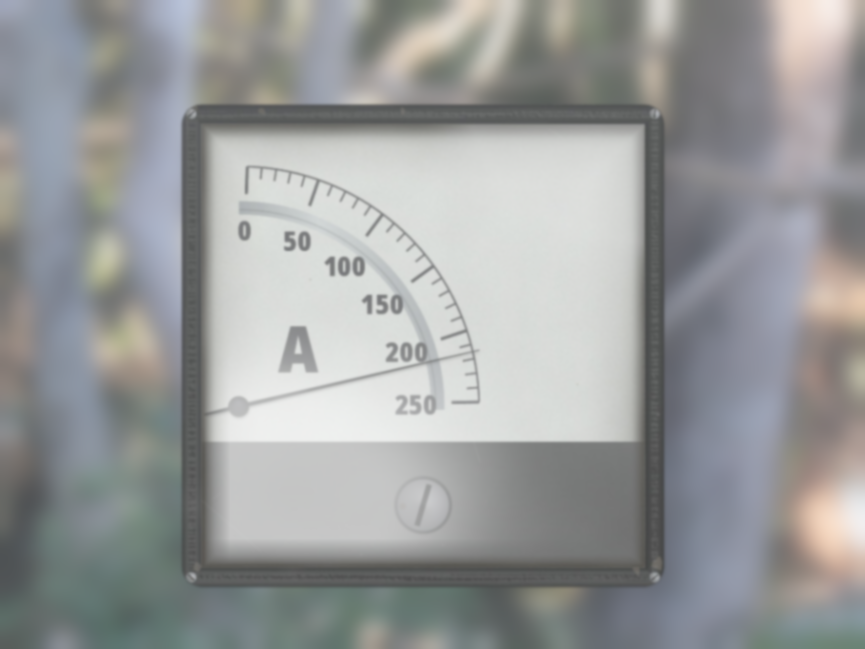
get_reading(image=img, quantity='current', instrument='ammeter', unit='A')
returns 215 A
